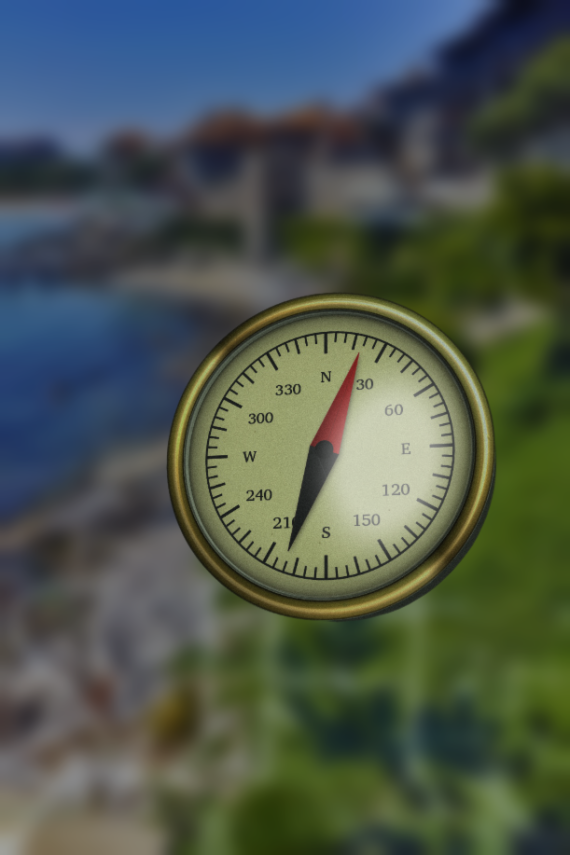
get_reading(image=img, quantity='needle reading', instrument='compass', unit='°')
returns 20 °
